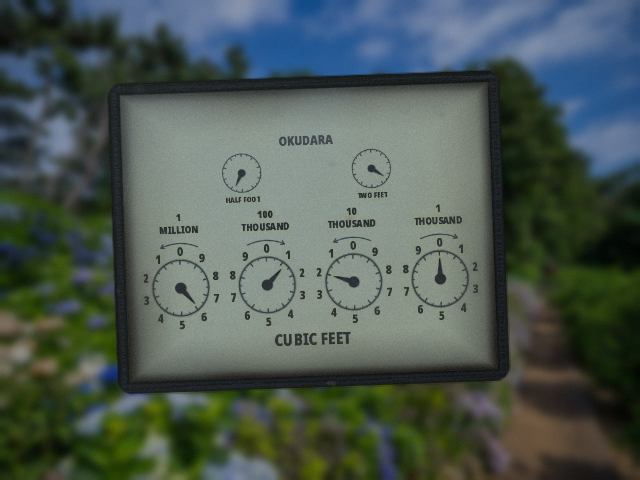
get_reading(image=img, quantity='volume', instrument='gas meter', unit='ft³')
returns 612000 ft³
